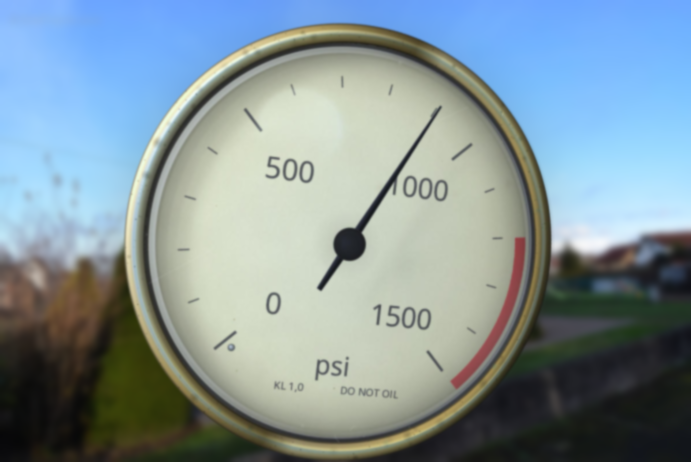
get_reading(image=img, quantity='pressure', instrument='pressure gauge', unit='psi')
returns 900 psi
